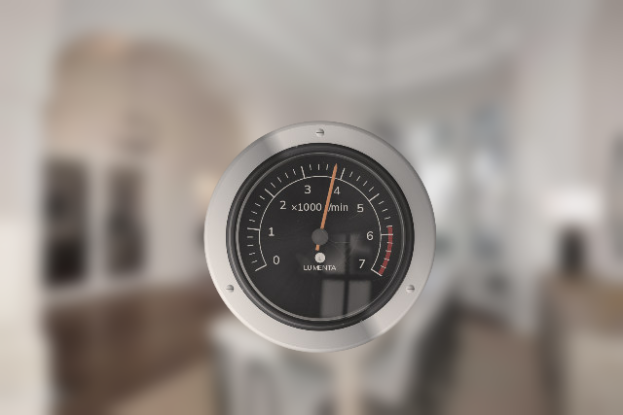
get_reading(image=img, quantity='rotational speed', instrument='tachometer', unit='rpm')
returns 3800 rpm
